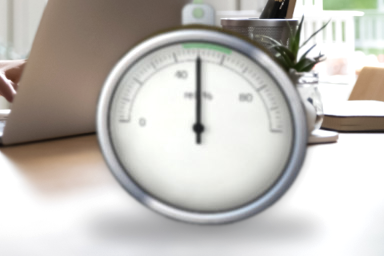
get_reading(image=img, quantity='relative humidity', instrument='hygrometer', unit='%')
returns 50 %
